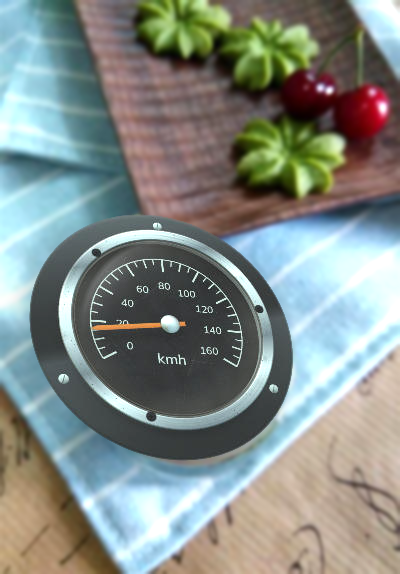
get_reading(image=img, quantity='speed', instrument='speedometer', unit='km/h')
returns 15 km/h
